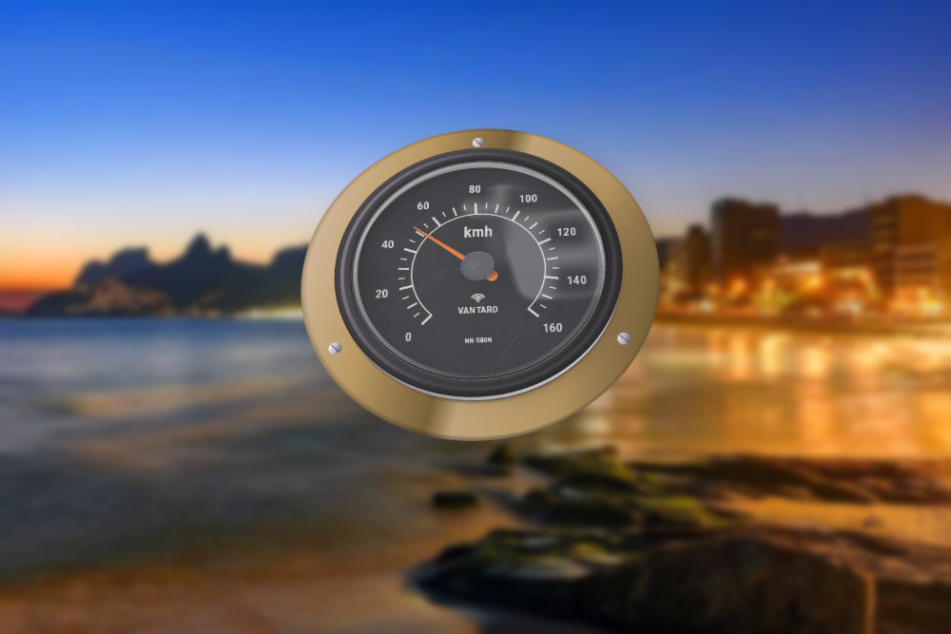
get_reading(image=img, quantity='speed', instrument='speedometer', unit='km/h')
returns 50 km/h
